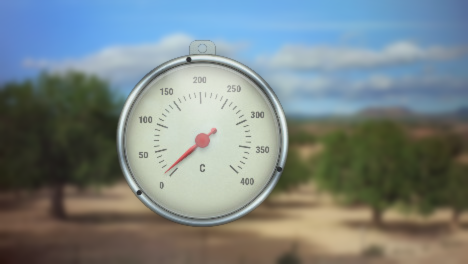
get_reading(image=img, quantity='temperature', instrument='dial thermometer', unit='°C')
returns 10 °C
